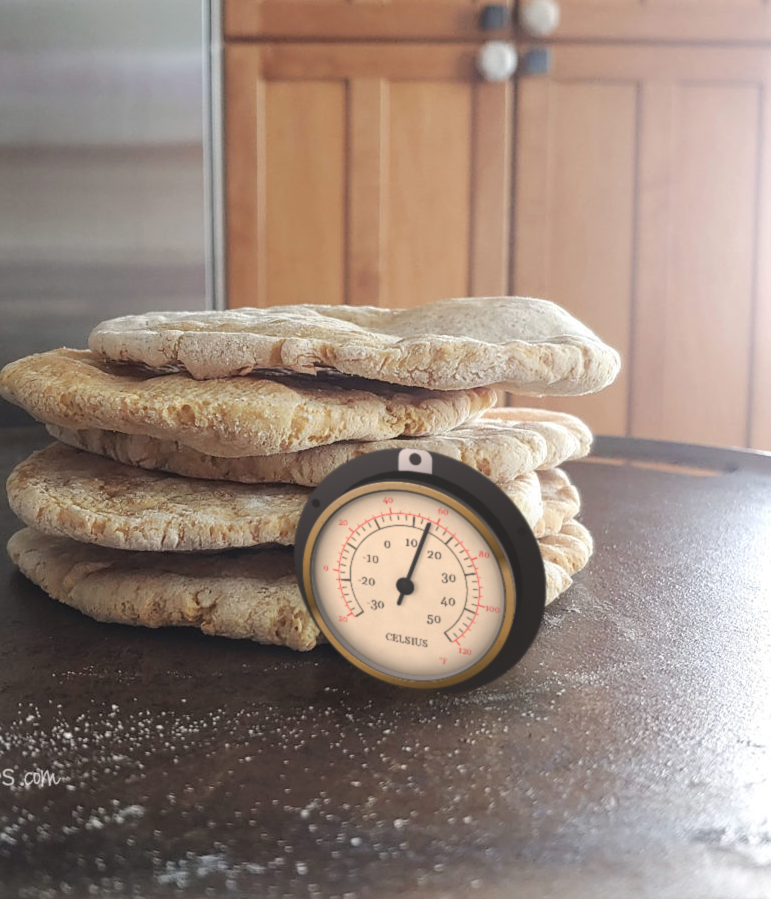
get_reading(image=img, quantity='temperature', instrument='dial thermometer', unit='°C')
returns 14 °C
